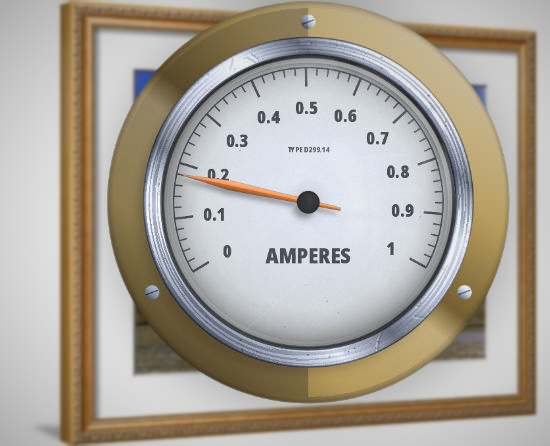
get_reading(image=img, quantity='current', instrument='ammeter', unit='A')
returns 0.18 A
